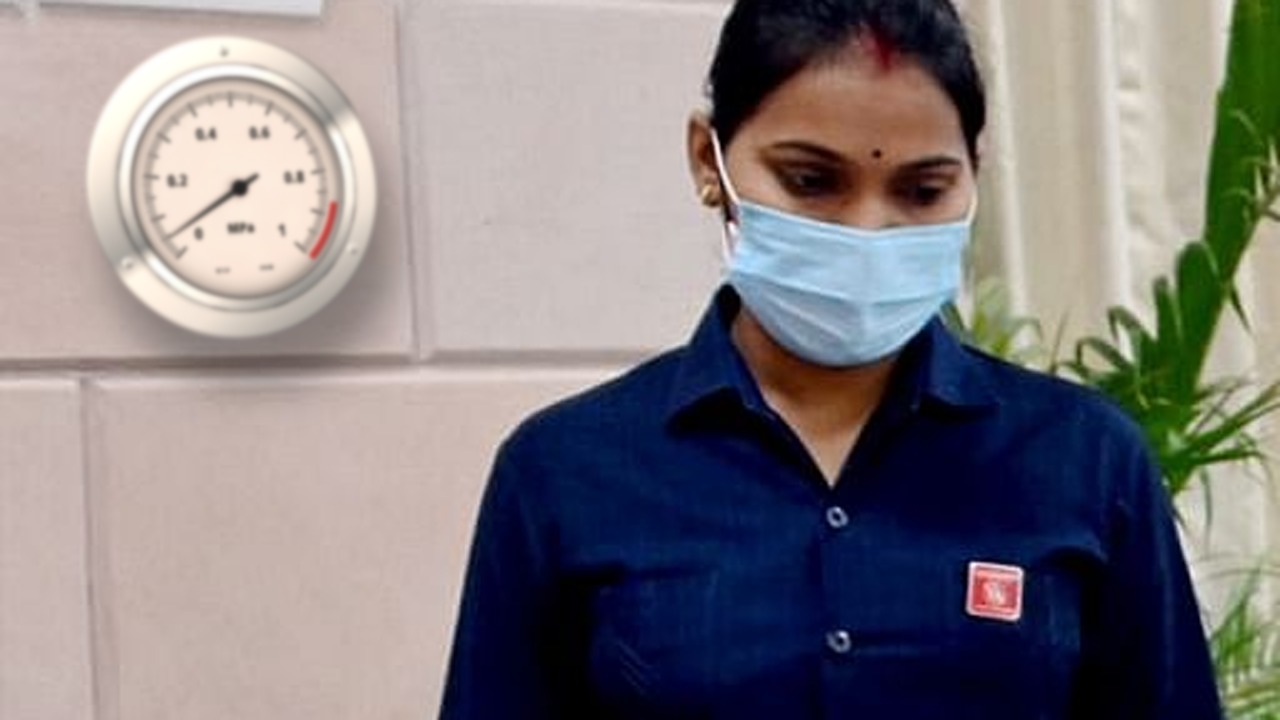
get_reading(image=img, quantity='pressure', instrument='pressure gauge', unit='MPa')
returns 0.05 MPa
